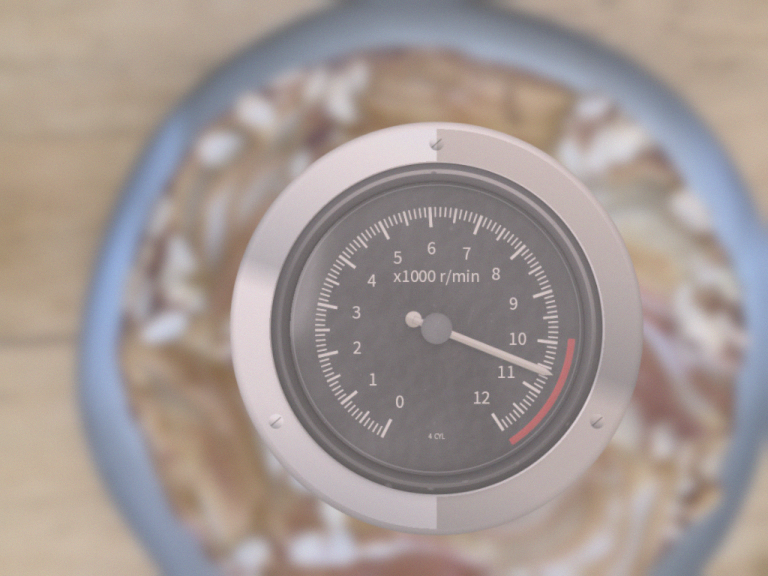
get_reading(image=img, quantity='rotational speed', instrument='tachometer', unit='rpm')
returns 10600 rpm
